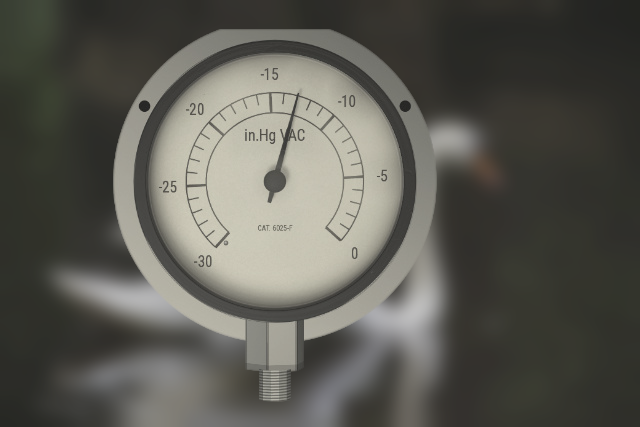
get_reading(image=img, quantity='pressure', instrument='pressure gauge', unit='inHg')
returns -13 inHg
